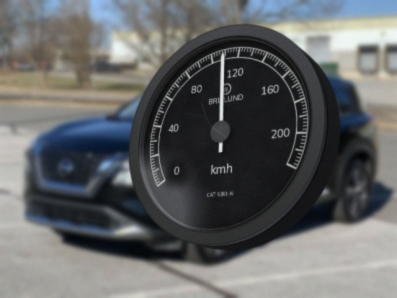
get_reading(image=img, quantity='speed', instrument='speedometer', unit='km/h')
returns 110 km/h
